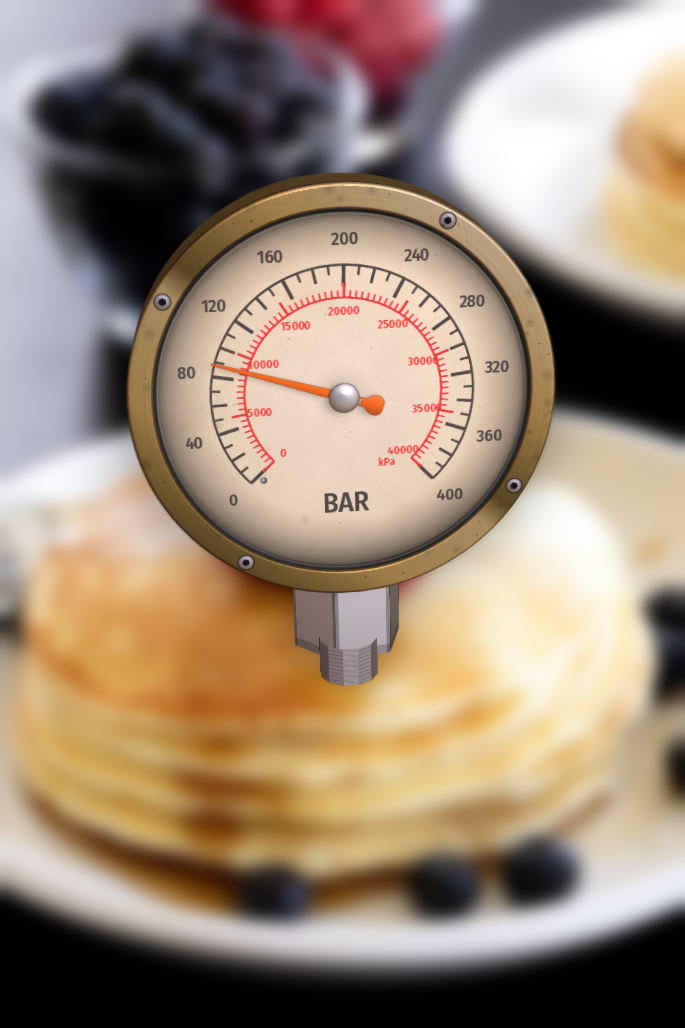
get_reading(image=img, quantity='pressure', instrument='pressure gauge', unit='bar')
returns 90 bar
